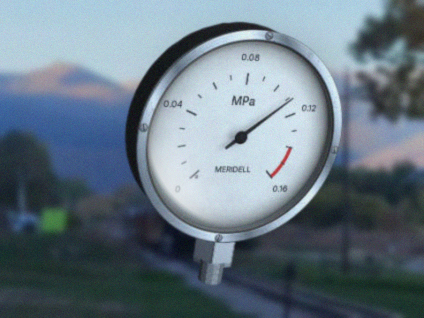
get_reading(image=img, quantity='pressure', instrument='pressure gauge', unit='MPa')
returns 0.11 MPa
